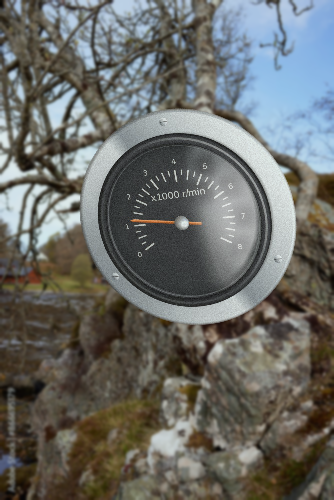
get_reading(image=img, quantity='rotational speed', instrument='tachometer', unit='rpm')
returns 1250 rpm
